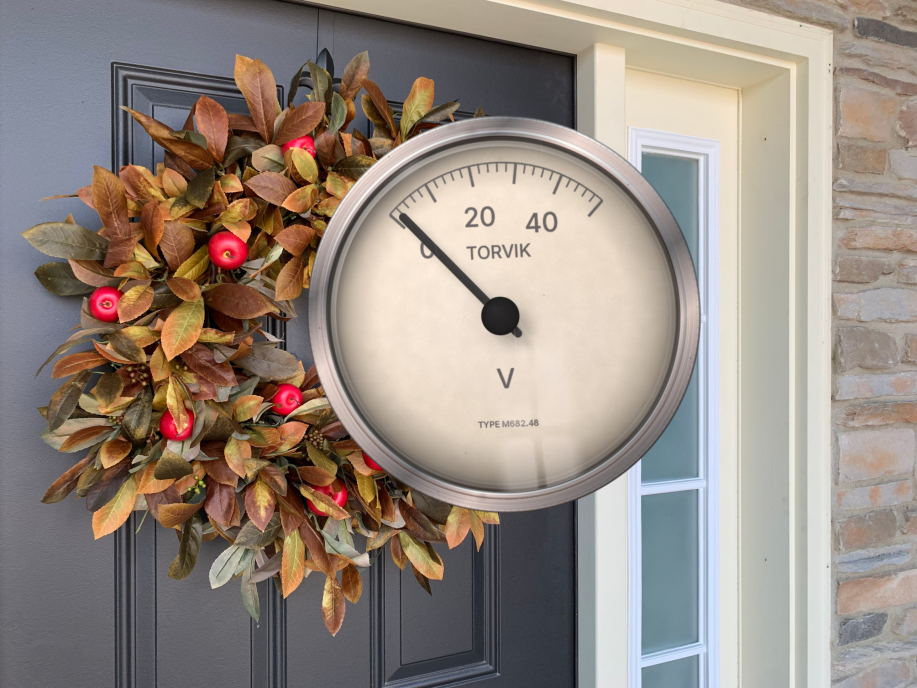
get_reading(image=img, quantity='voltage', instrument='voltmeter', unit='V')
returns 2 V
